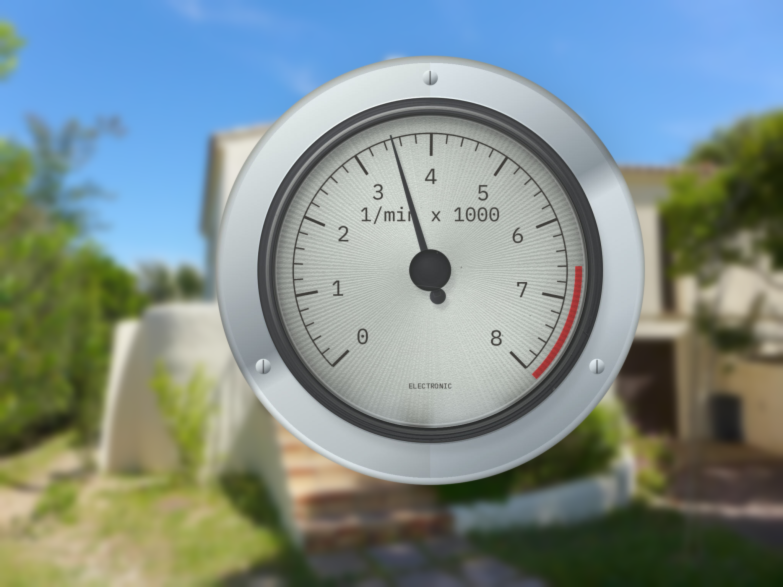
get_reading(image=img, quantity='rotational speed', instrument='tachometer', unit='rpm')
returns 3500 rpm
